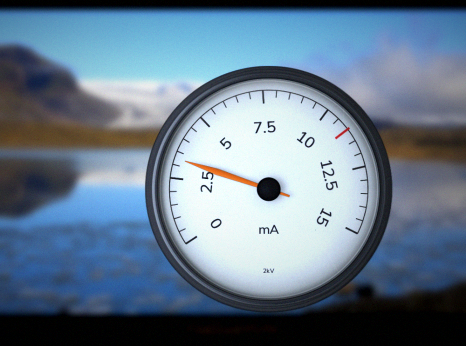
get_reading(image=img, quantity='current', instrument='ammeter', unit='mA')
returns 3.25 mA
